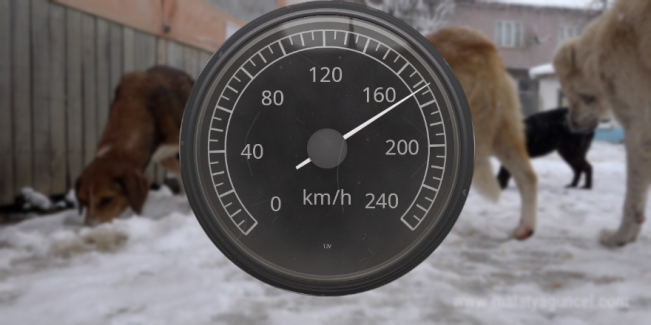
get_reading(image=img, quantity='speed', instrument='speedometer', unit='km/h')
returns 172.5 km/h
